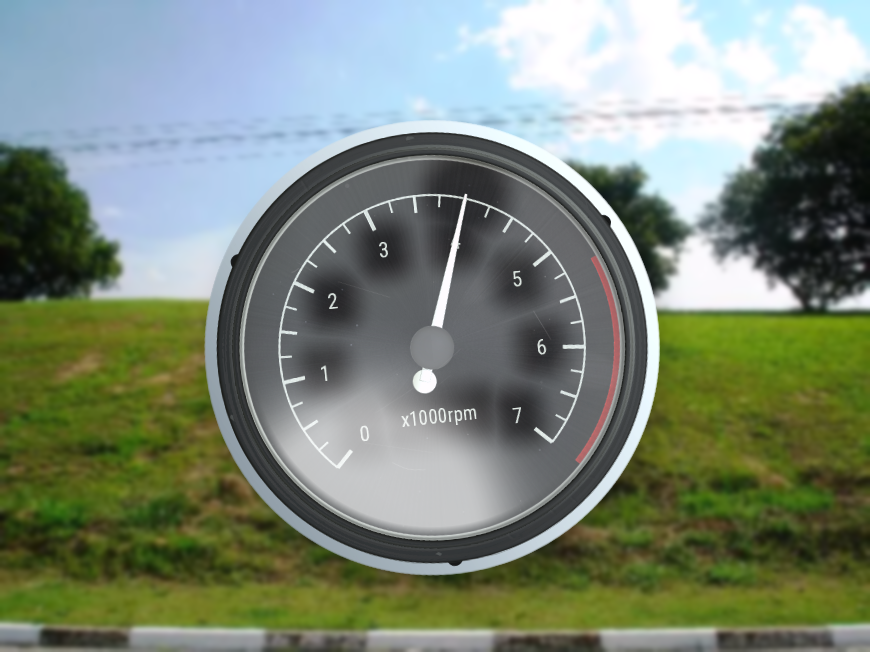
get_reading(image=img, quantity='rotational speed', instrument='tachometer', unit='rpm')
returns 4000 rpm
